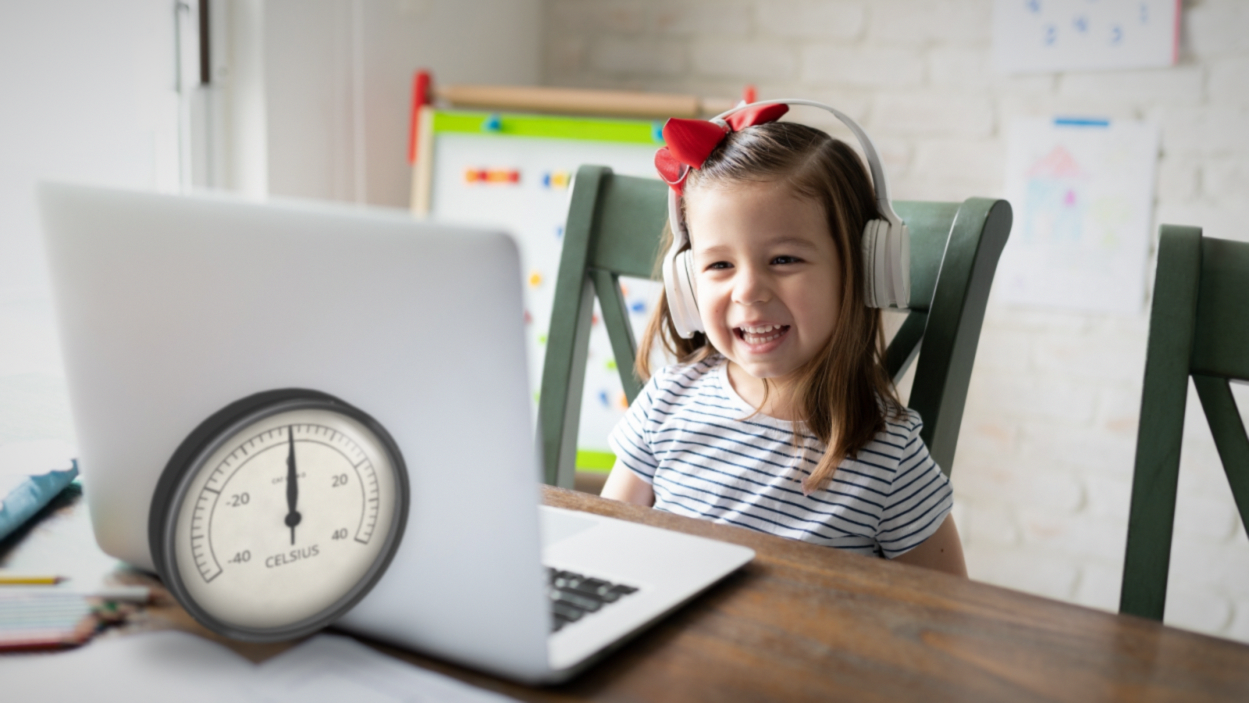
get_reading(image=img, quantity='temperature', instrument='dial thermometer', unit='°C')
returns 0 °C
